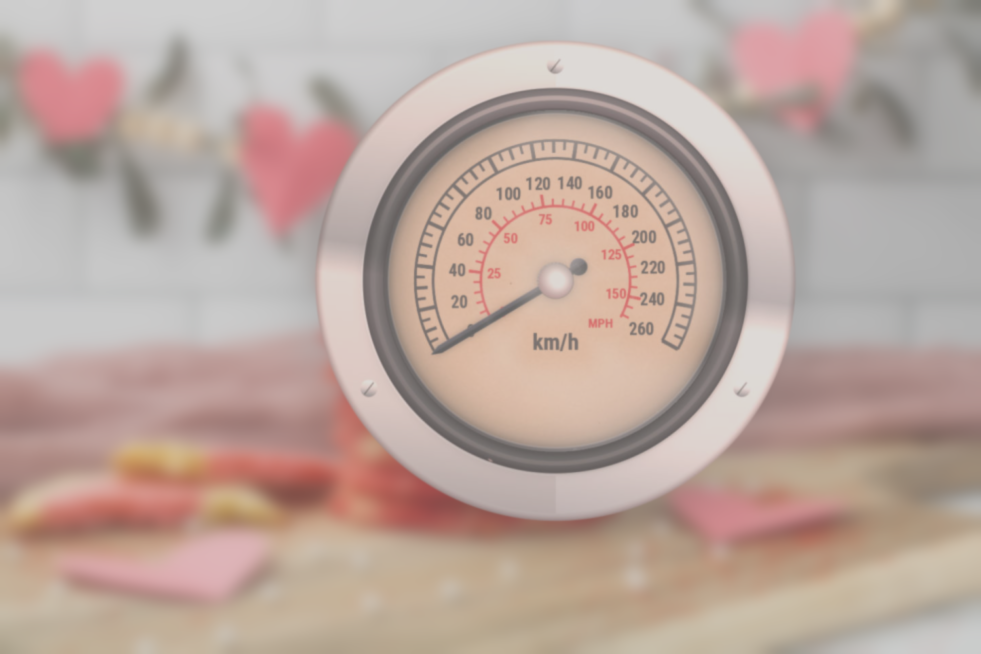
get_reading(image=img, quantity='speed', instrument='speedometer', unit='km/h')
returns 0 km/h
